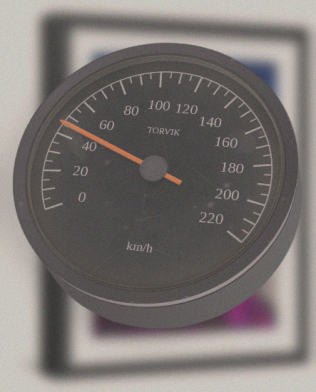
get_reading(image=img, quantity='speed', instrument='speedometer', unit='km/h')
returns 45 km/h
